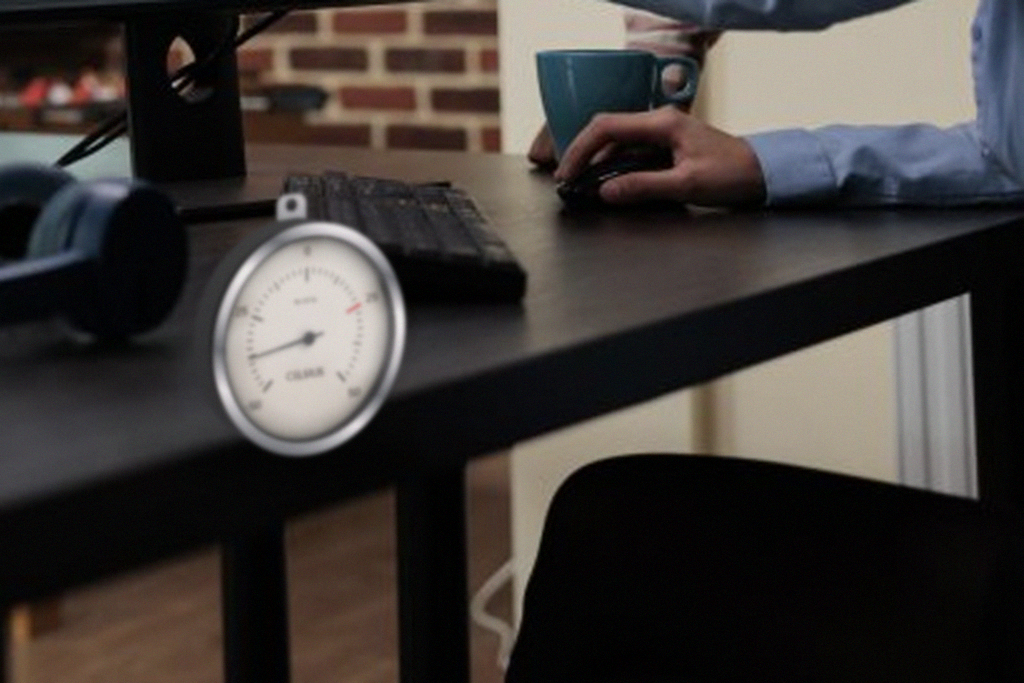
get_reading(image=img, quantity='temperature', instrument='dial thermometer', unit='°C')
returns -37.5 °C
